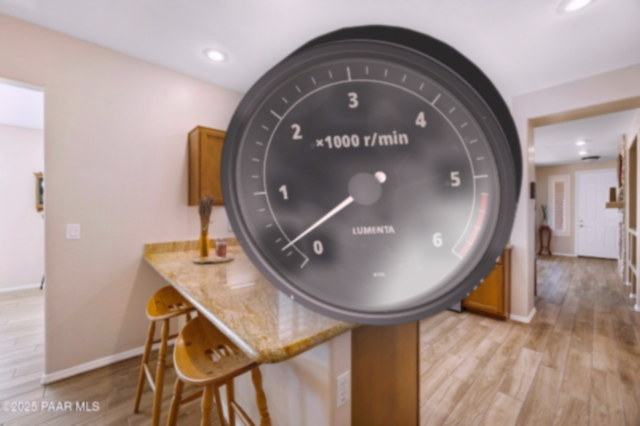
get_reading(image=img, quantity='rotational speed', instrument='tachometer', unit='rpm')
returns 300 rpm
